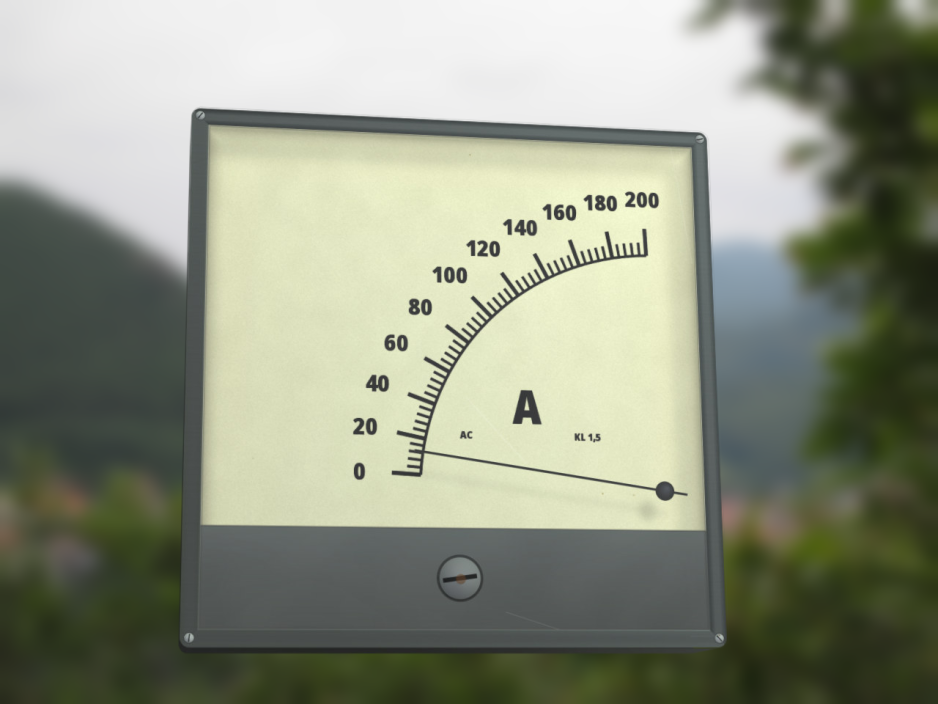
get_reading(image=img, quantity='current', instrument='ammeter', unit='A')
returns 12 A
